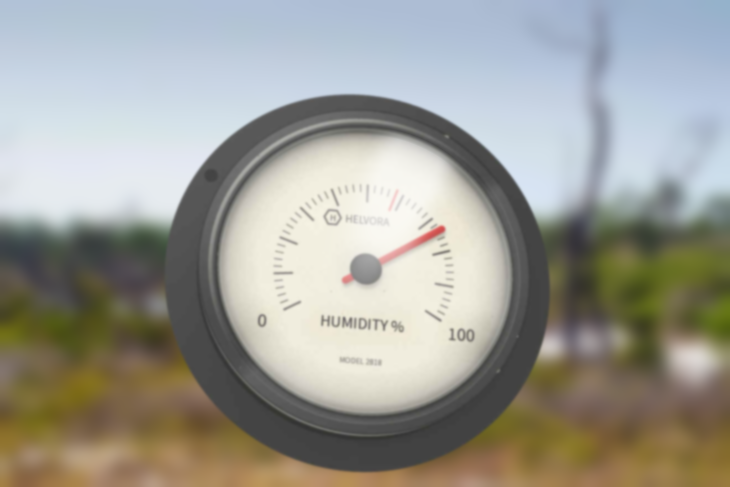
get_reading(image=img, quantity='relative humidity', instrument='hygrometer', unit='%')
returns 74 %
